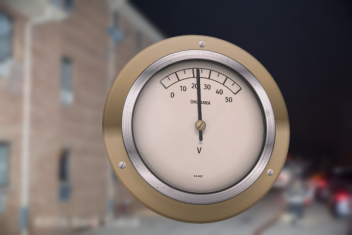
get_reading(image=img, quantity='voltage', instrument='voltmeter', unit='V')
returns 22.5 V
